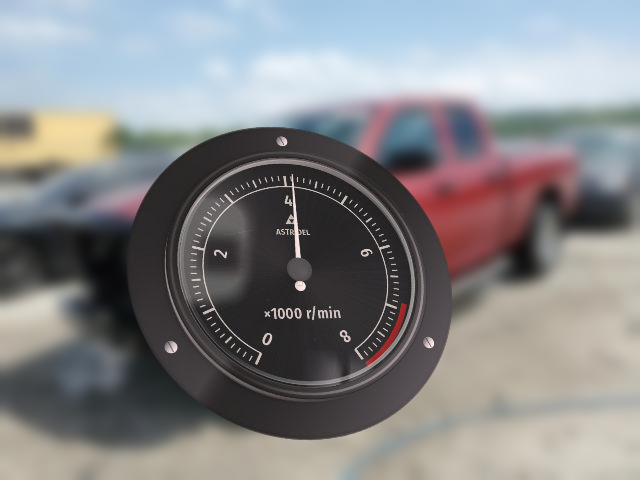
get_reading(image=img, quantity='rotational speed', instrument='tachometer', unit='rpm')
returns 4100 rpm
